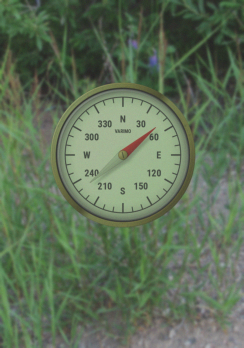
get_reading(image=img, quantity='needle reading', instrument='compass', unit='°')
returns 50 °
